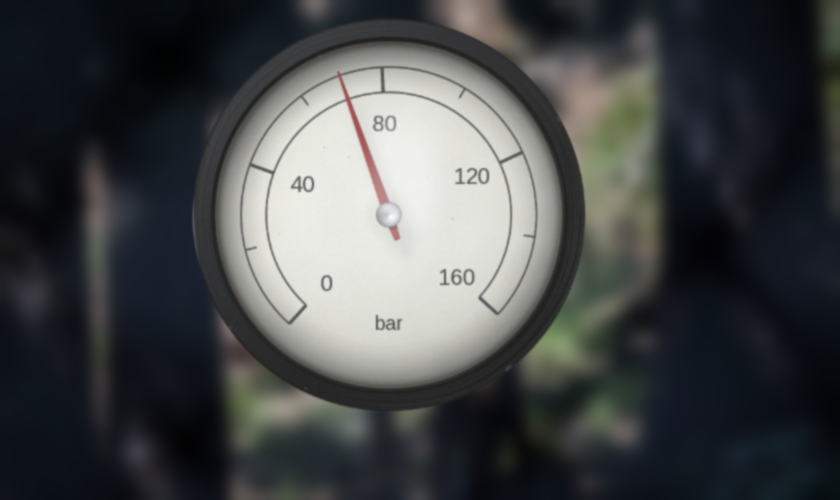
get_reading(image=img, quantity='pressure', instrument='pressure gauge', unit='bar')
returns 70 bar
